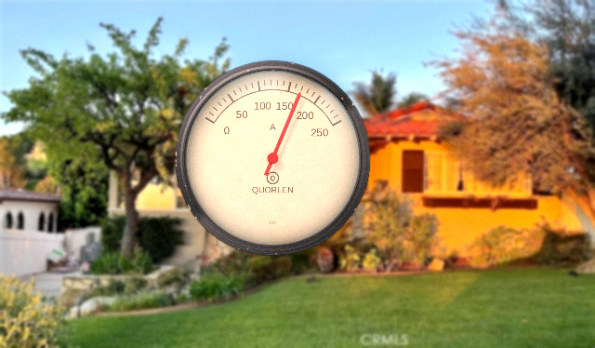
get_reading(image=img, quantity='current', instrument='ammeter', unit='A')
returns 170 A
